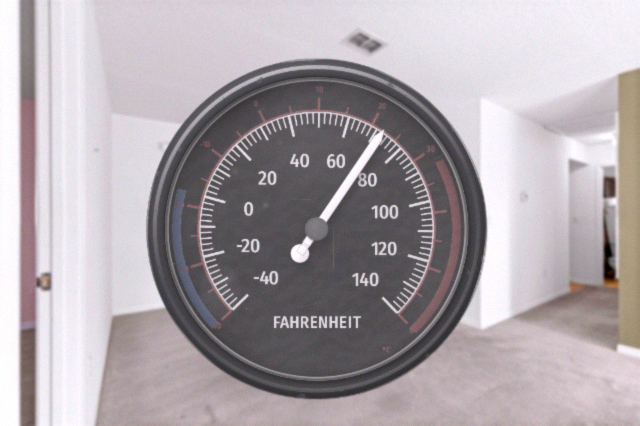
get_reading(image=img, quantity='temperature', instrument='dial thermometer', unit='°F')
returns 72 °F
